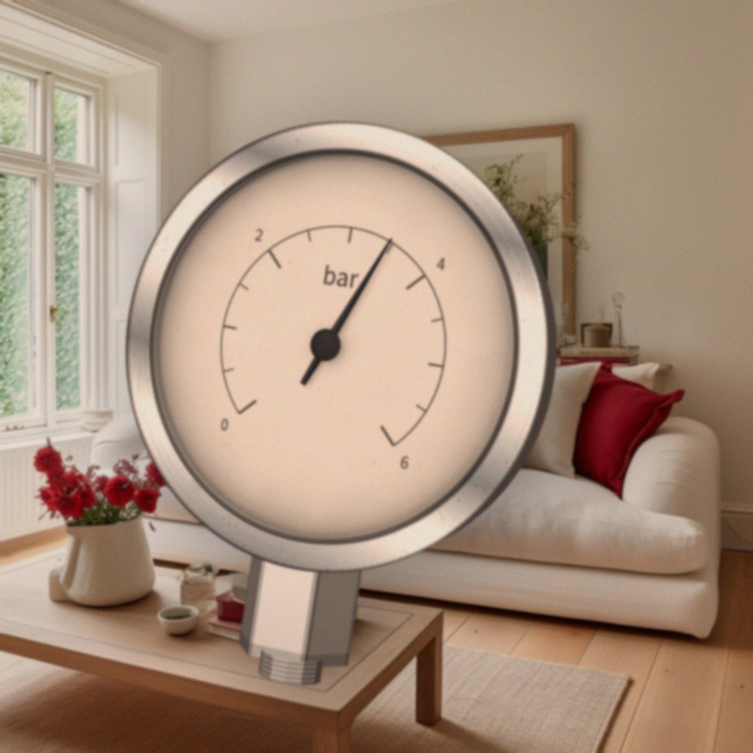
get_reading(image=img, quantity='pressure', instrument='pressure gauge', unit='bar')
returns 3.5 bar
